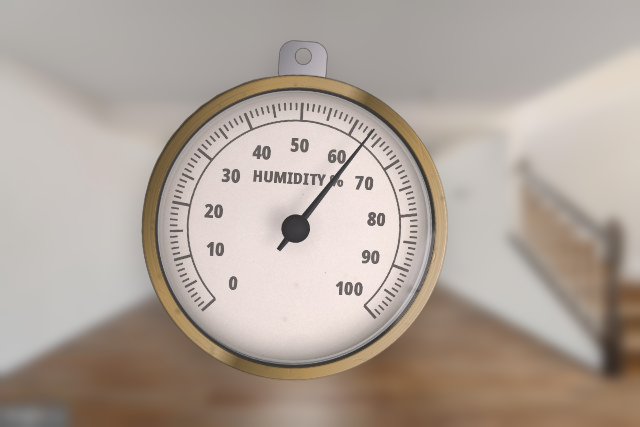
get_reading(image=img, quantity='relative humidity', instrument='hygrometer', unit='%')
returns 63 %
